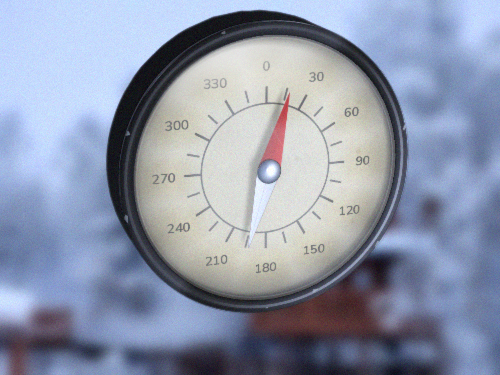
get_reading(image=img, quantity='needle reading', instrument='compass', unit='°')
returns 15 °
